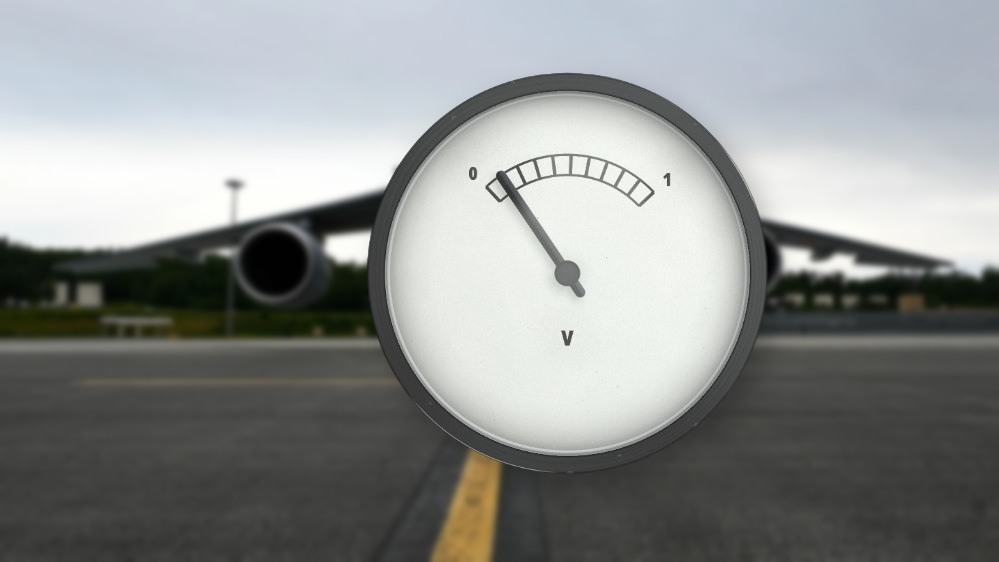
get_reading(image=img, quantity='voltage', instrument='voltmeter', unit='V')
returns 0.1 V
